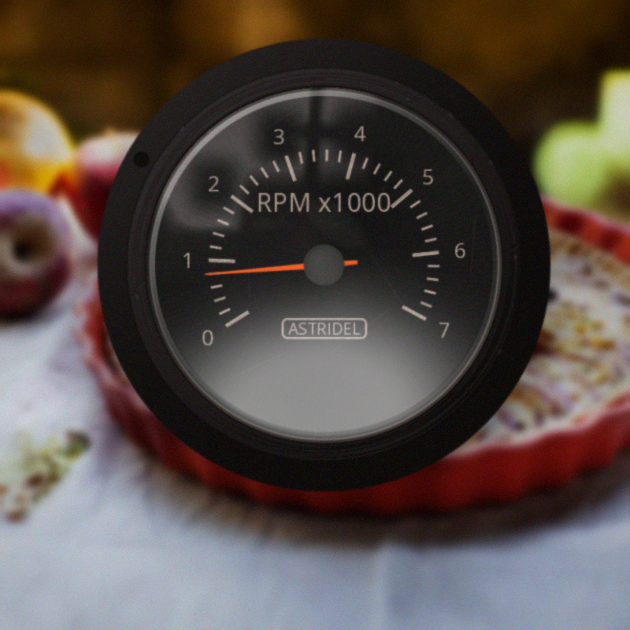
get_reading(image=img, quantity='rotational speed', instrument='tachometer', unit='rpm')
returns 800 rpm
